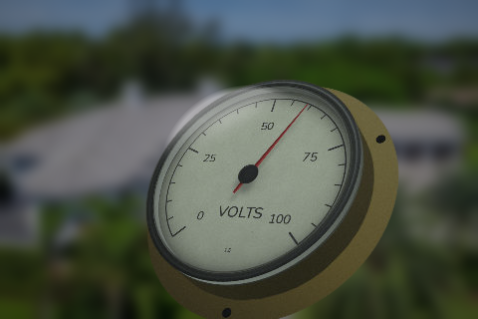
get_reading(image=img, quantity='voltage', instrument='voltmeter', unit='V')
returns 60 V
